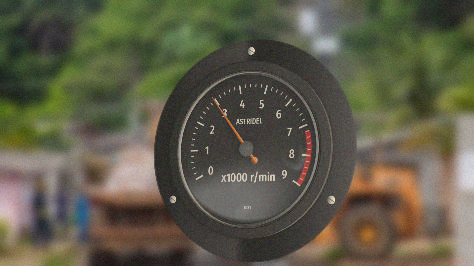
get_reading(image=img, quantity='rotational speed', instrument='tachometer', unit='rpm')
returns 3000 rpm
